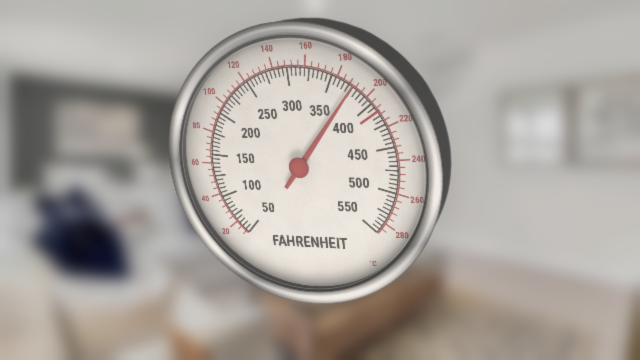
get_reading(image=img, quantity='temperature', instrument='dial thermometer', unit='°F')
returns 375 °F
